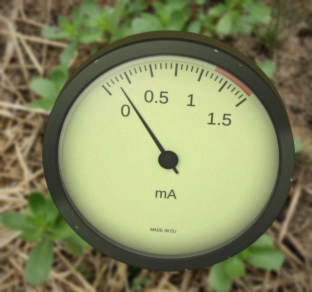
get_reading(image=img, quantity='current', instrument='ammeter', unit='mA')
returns 0.15 mA
